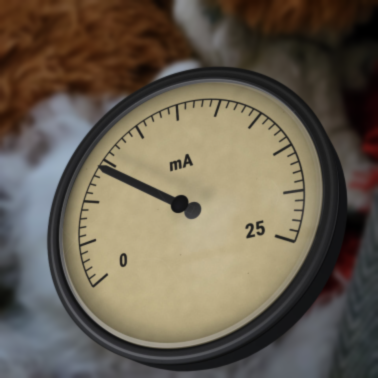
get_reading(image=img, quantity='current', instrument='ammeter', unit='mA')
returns 7 mA
